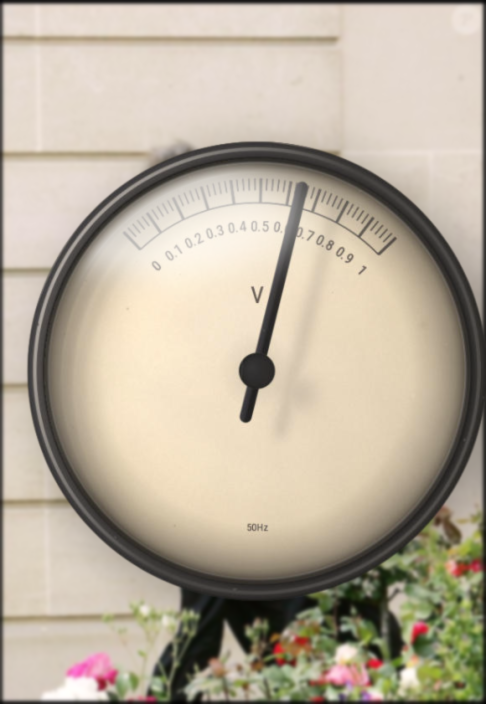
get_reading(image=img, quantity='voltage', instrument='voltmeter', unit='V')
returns 0.64 V
